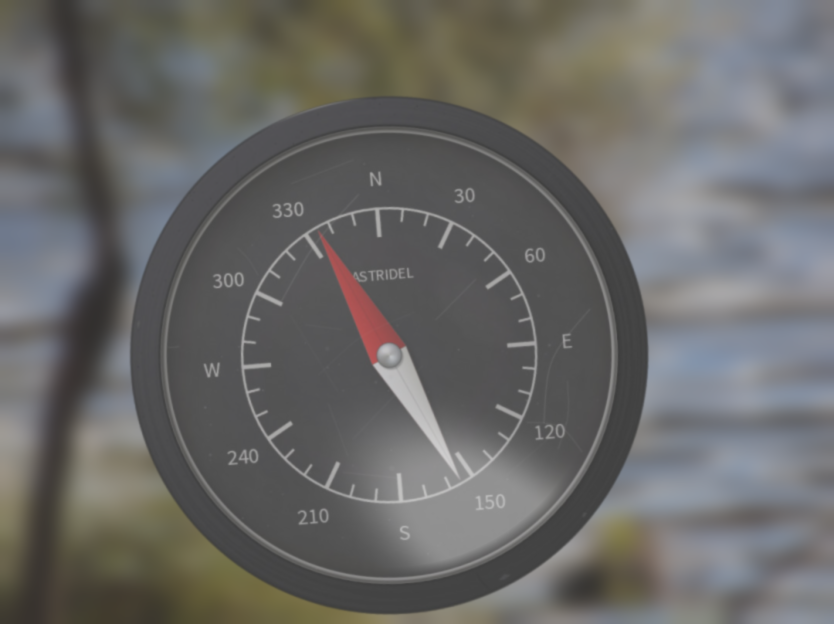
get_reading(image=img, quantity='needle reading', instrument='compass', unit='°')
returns 335 °
